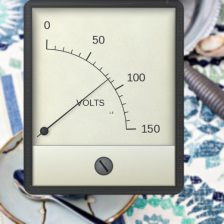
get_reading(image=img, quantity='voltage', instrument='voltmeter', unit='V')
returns 85 V
